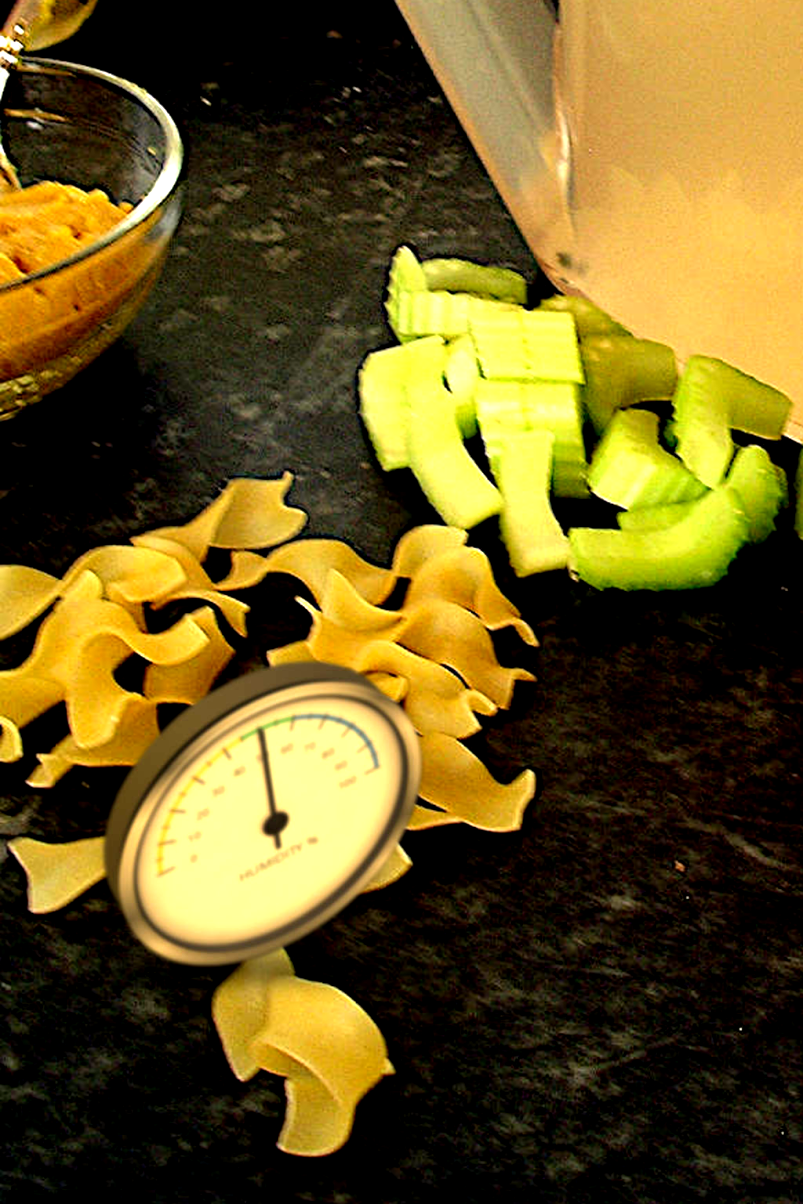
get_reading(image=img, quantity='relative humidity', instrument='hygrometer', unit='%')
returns 50 %
